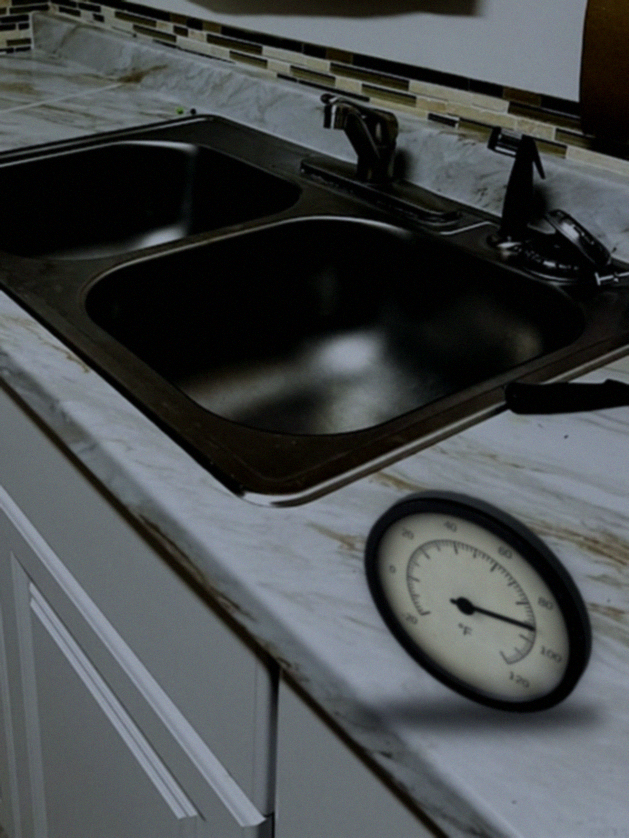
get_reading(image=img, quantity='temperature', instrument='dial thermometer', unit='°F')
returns 90 °F
